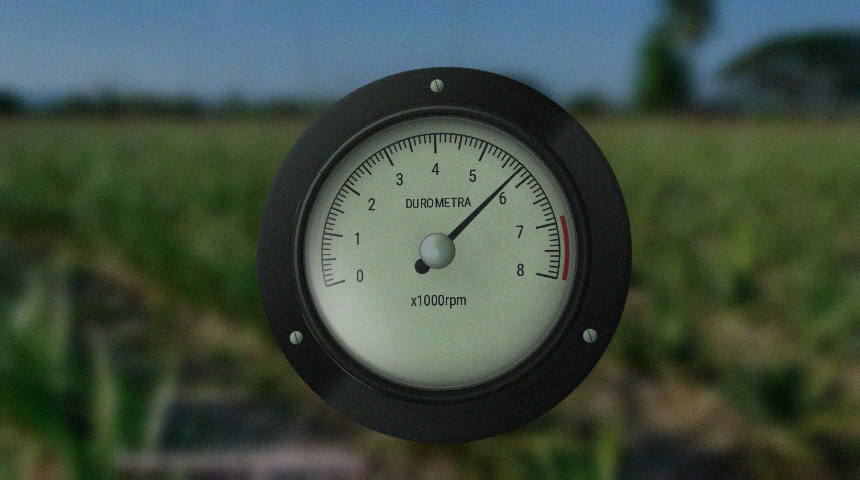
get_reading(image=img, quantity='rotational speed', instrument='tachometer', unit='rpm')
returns 5800 rpm
